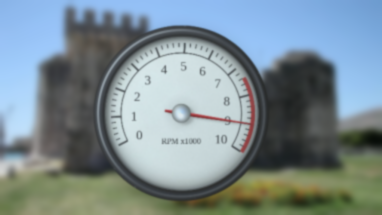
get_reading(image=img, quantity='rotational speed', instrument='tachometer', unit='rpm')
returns 9000 rpm
